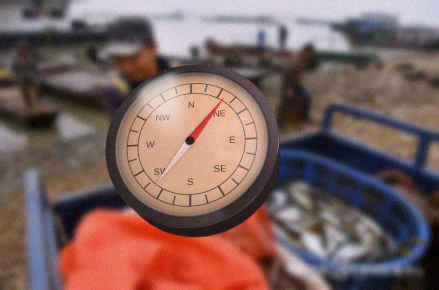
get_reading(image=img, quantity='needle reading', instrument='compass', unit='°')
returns 37.5 °
